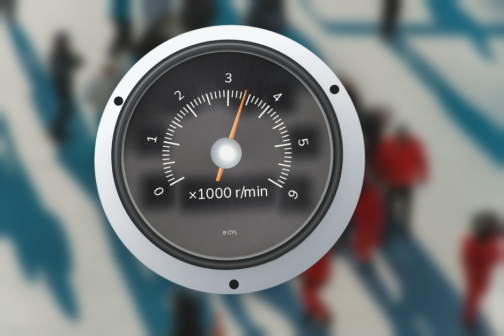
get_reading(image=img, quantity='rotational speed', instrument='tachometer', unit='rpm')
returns 3400 rpm
